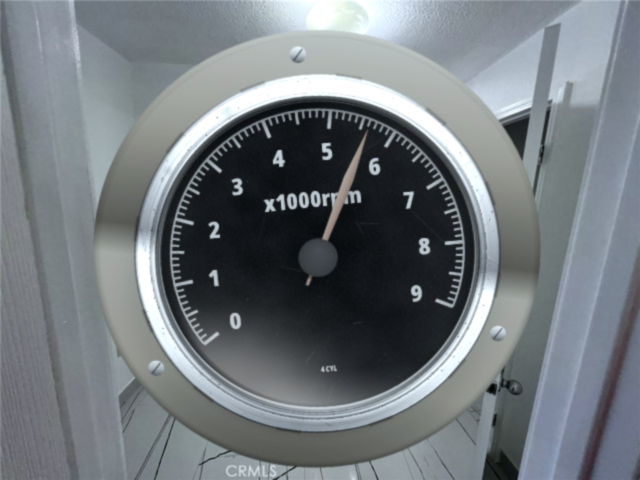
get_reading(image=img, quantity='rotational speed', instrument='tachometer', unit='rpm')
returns 5600 rpm
